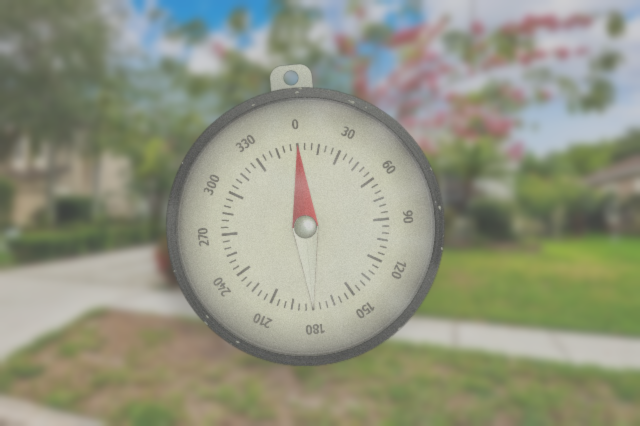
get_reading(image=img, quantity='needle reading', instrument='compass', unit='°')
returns 0 °
